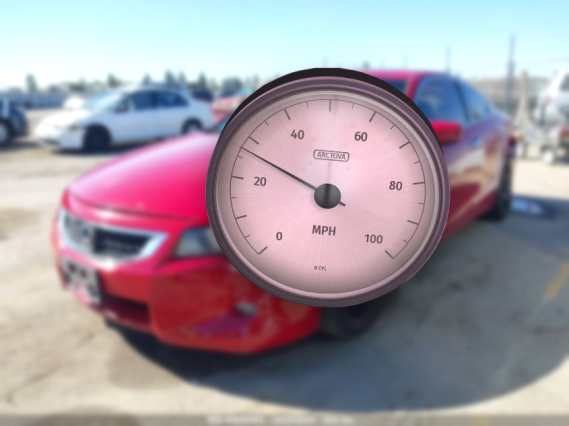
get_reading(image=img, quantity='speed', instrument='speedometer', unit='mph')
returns 27.5 mph
